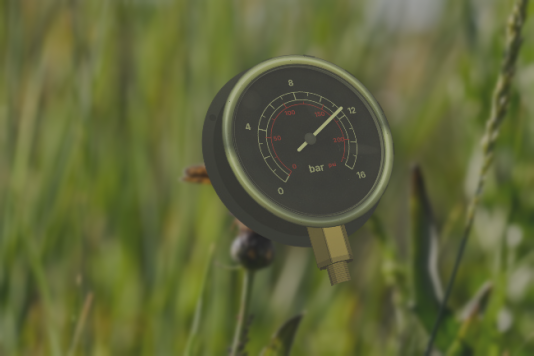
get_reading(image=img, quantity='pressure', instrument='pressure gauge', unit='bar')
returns 11.5 bar
